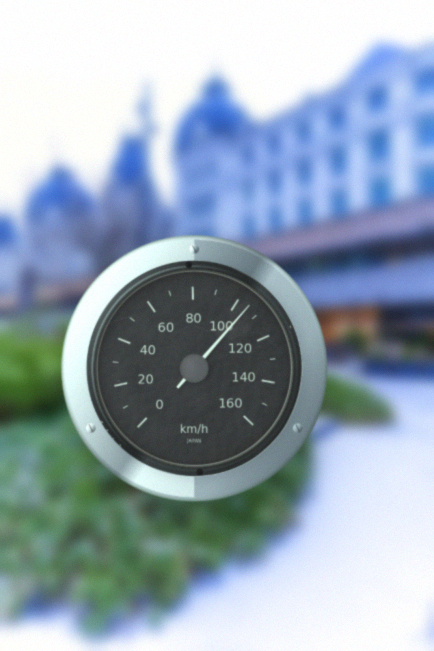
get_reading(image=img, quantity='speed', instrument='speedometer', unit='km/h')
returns 105 km/h
